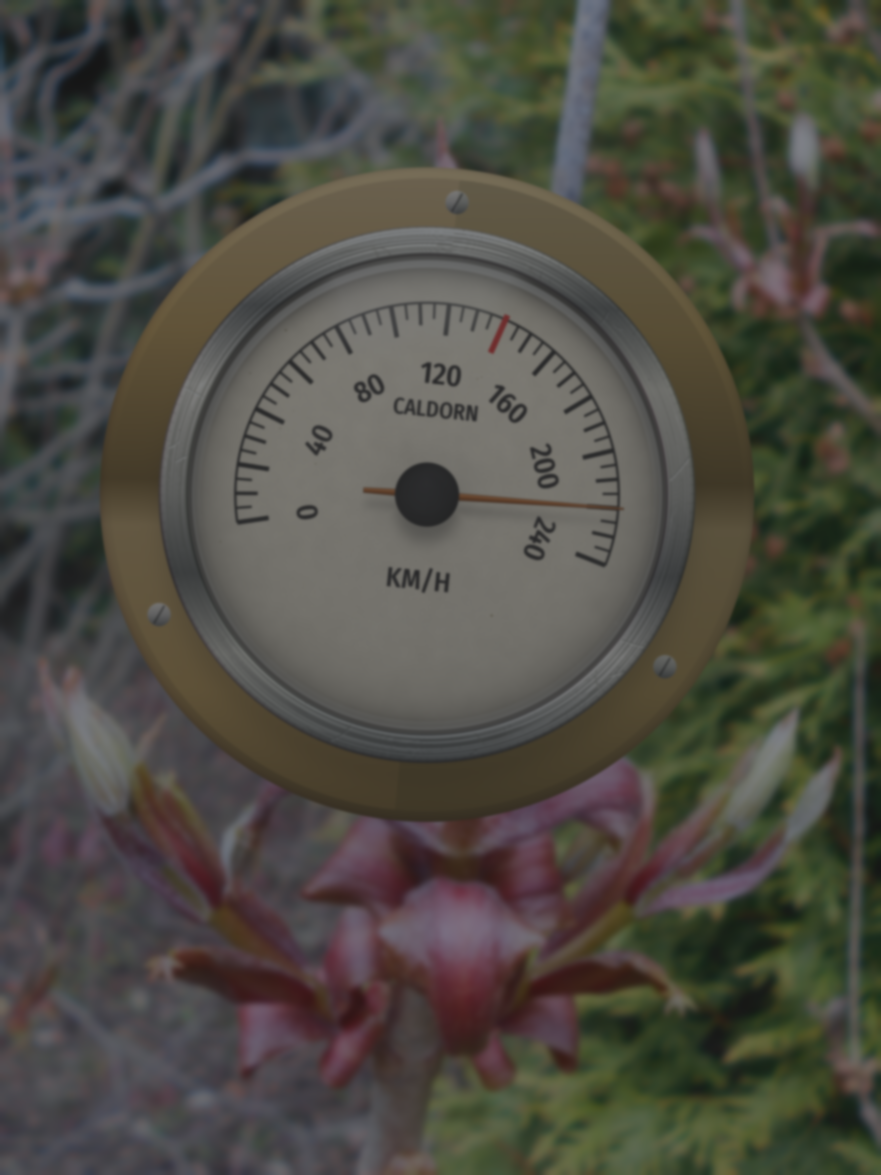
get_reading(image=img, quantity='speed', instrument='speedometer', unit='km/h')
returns 220 km/h
